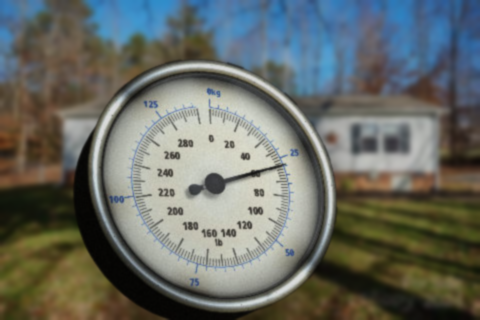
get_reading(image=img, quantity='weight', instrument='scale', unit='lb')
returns 60 lb
